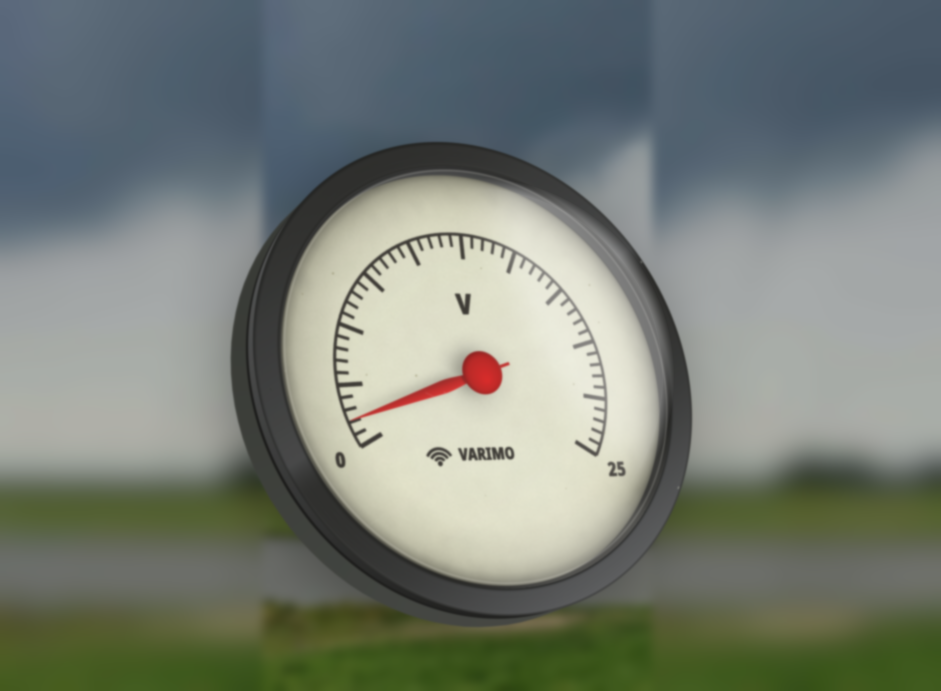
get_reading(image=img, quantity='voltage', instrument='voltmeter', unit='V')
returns 1 V
